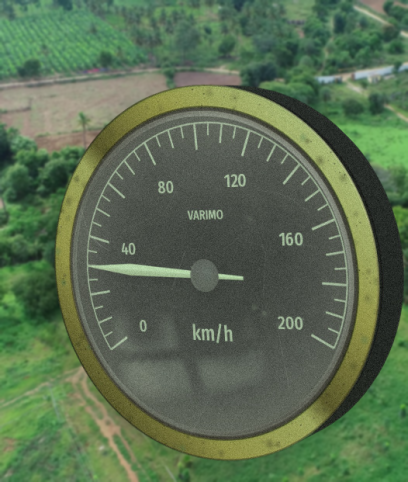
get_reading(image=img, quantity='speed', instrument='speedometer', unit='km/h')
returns 30 km/h
